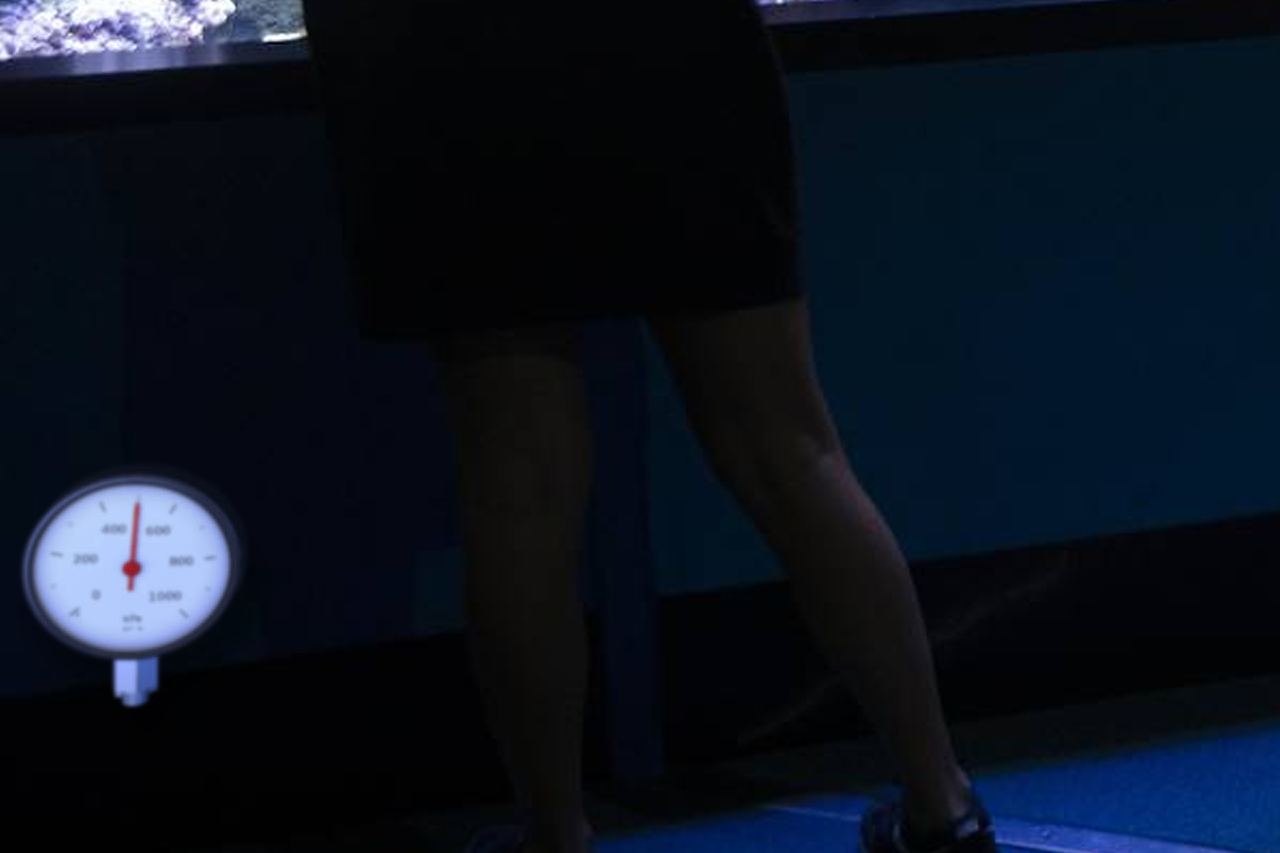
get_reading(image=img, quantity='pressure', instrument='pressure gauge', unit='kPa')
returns 500 kPa
